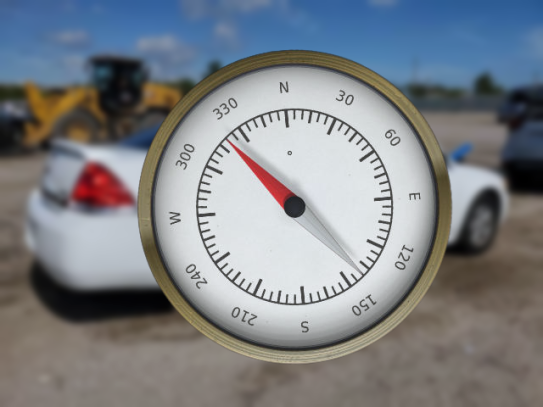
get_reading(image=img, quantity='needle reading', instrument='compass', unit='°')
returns 320 °
